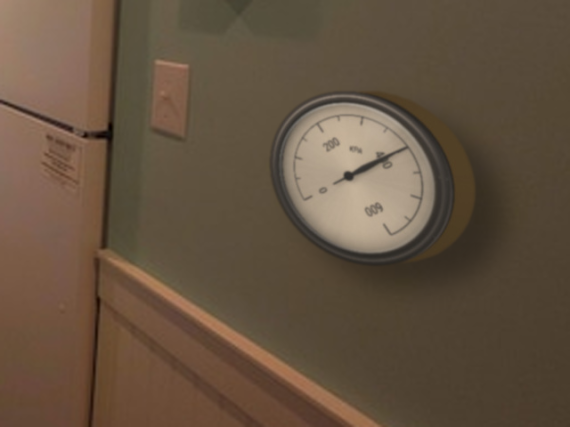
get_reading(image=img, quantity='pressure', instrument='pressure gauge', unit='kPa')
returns 400 kPa
